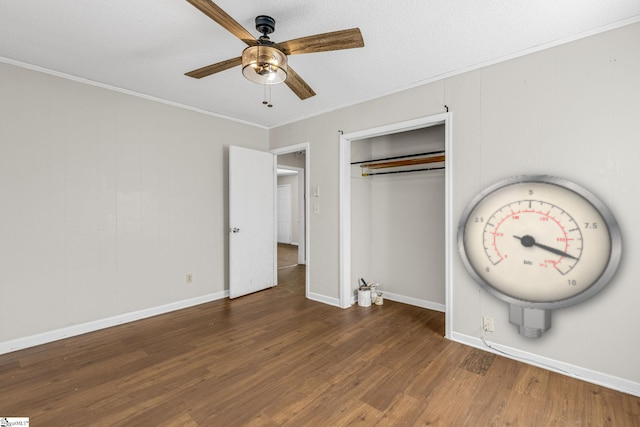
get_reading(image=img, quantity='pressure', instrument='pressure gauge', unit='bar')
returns 9 bar
